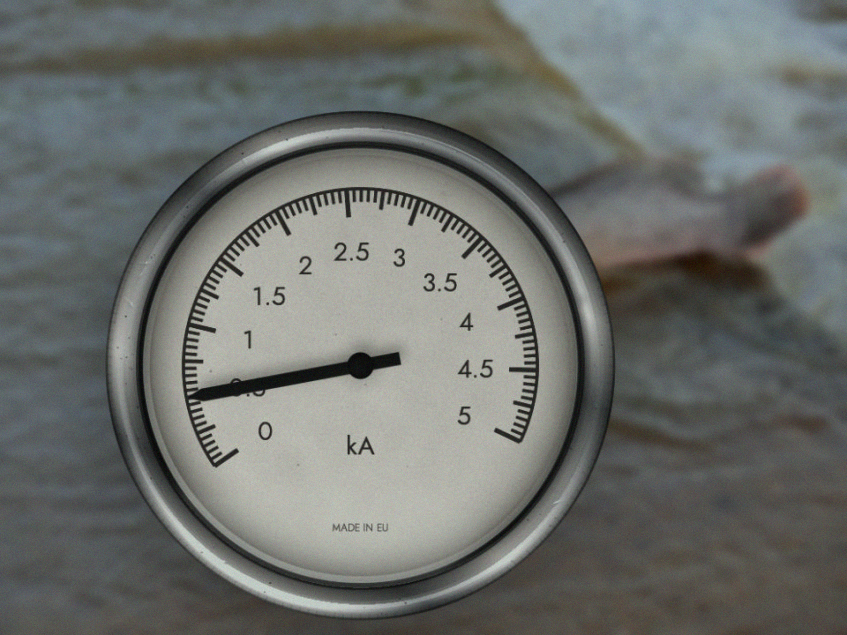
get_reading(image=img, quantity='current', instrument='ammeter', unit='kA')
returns 0.5 kA
